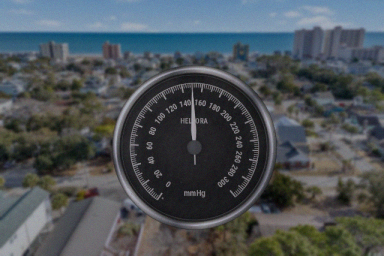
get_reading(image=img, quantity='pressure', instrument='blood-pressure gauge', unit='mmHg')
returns 150 mmHg
